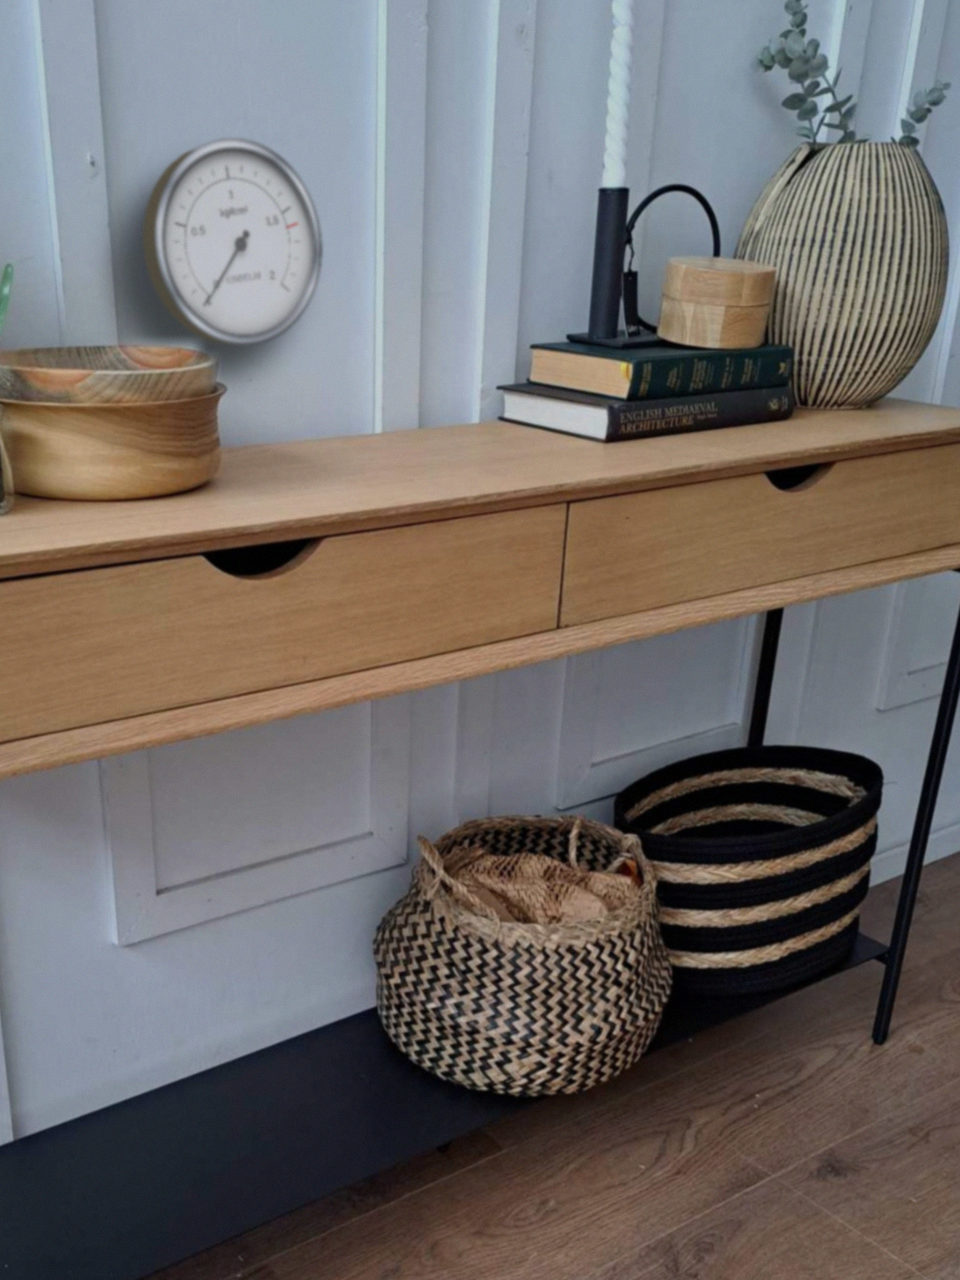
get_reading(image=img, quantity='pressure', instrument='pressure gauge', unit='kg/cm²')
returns 0 kg/cm²
